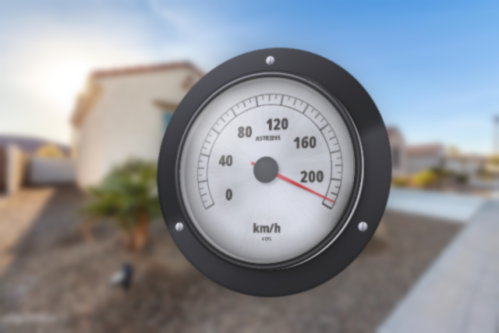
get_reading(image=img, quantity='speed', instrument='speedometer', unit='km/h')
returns 215 km/h
